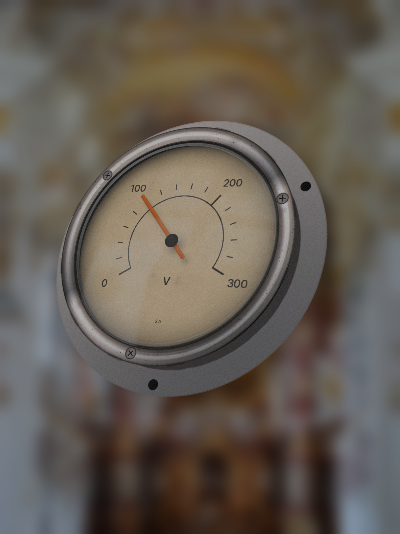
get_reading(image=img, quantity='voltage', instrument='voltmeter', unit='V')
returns 100 V
